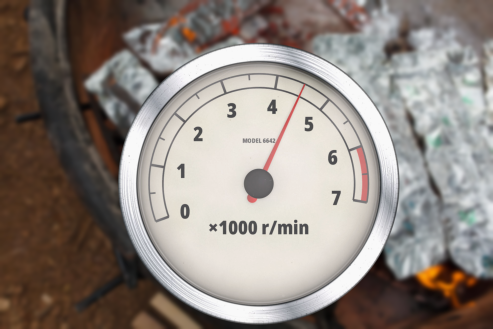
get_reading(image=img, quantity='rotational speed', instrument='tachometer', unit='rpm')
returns 4500 rpm
